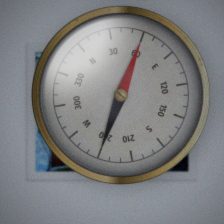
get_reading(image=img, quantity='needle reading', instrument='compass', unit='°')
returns 60 °
